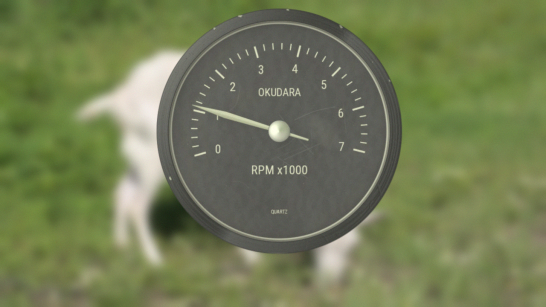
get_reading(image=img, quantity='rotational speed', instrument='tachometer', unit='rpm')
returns 1100 rpm
